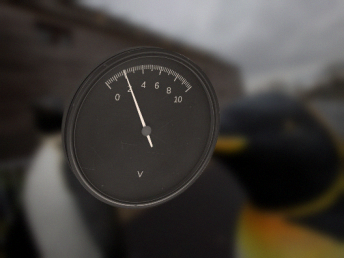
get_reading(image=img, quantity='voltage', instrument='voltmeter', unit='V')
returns 2 V
